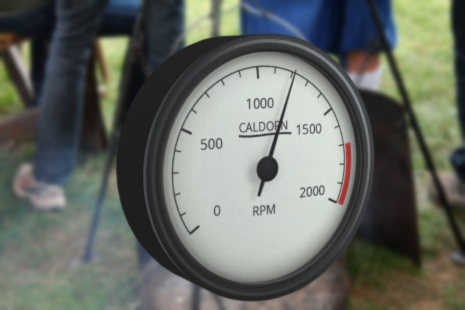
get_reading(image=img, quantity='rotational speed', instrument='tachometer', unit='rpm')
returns 1200 rpm
